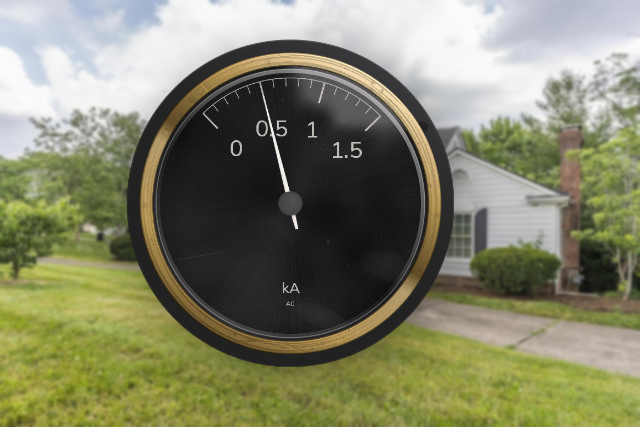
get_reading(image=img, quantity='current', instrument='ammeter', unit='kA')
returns 0.5 kA
